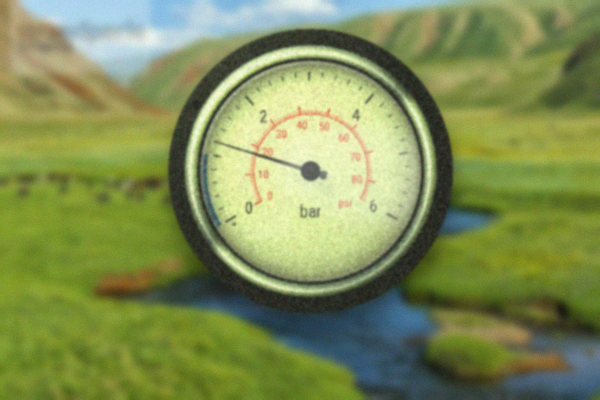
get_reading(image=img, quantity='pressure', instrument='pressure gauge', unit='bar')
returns 1.2 bar
